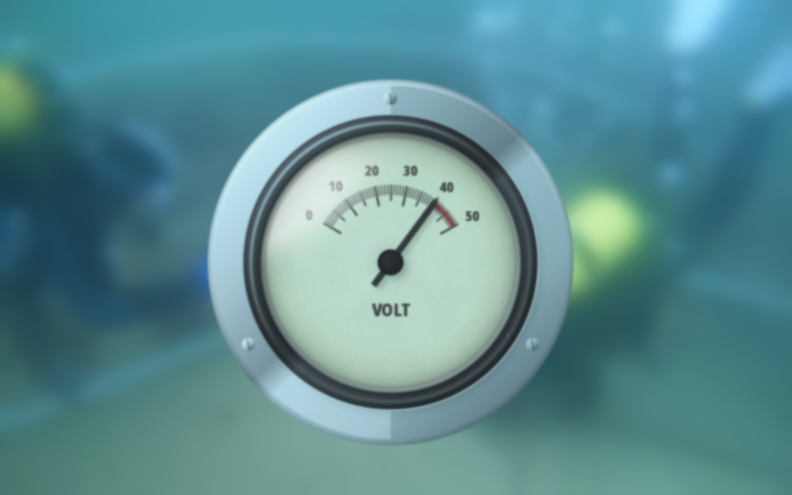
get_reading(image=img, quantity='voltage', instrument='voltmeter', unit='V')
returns 40 V
